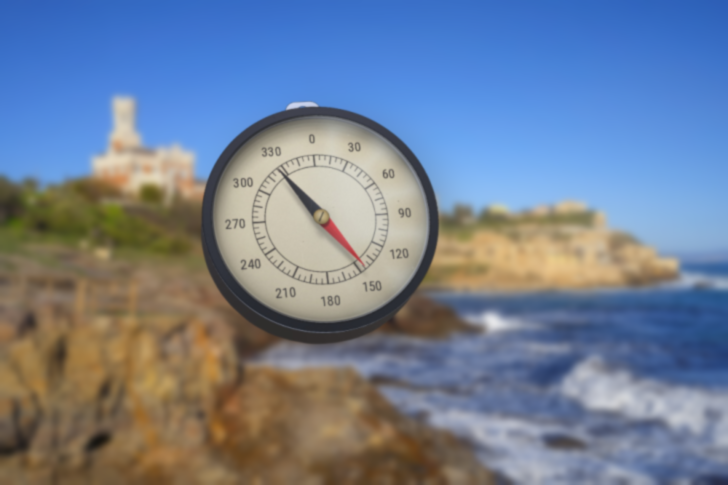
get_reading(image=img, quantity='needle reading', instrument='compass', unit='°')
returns 145 °
